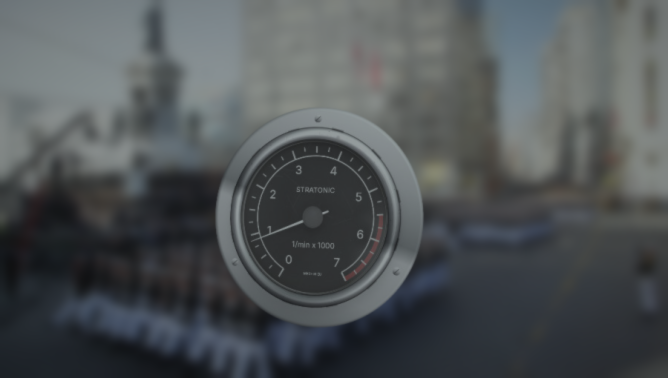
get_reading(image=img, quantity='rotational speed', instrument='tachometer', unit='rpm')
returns 875 rpm
